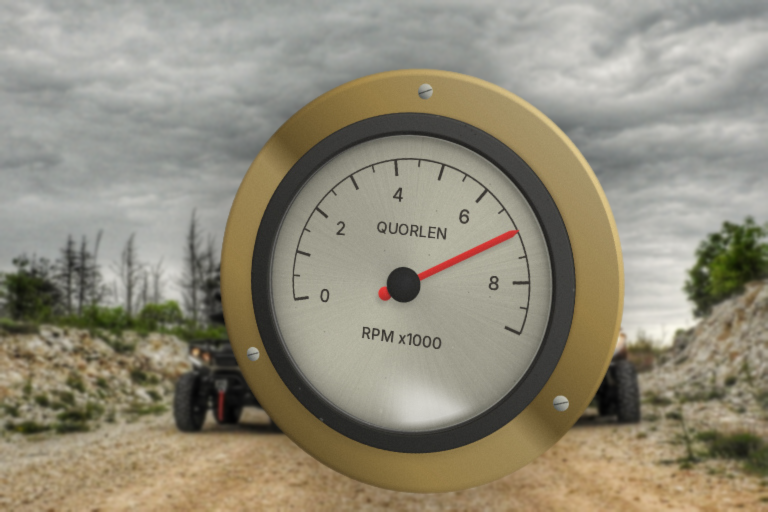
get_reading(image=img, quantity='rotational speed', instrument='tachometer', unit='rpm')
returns 7000 rpm
